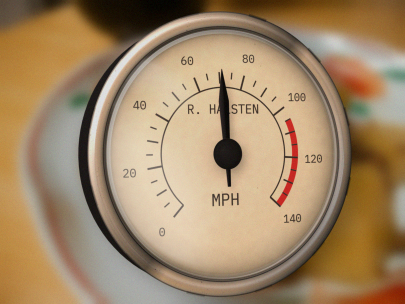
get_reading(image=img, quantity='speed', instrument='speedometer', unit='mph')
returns 70 mph
